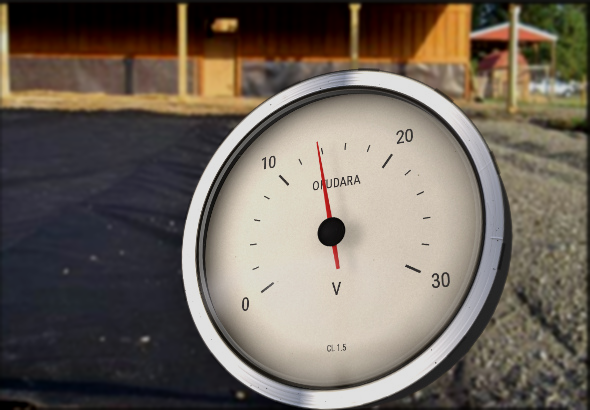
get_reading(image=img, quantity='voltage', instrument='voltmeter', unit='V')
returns 14 V
